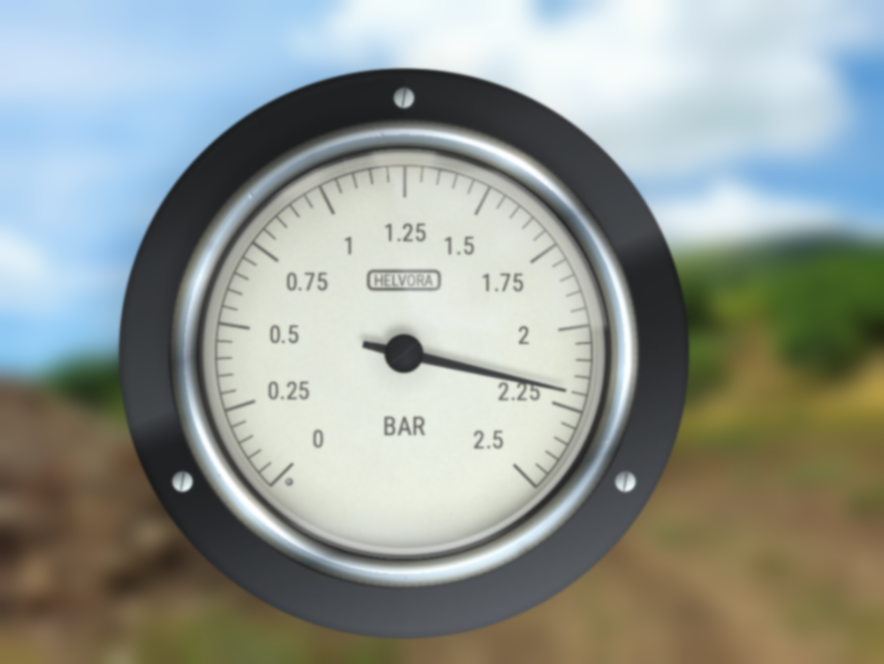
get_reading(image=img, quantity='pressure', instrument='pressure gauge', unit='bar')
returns 2.2 bar
